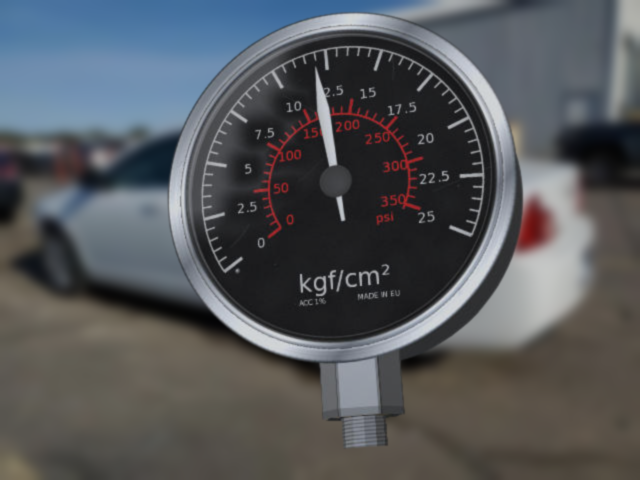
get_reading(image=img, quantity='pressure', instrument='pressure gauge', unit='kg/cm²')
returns 12 kg/cm²
